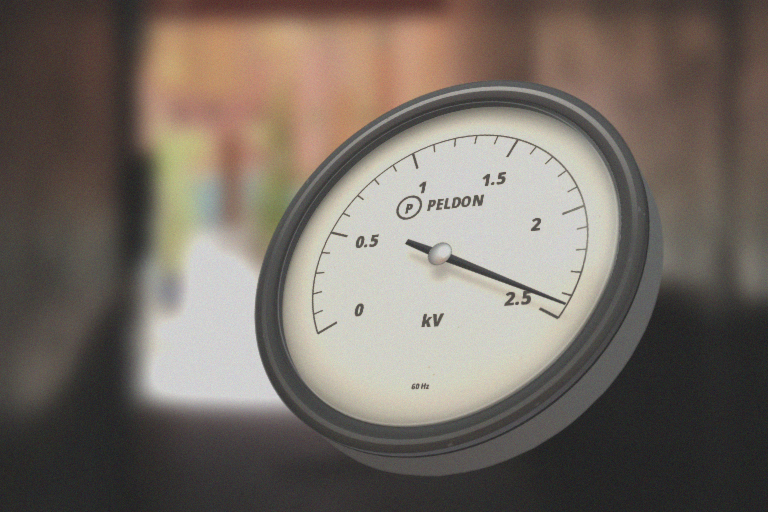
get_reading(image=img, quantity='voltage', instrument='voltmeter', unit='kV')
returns 2.45 kV
